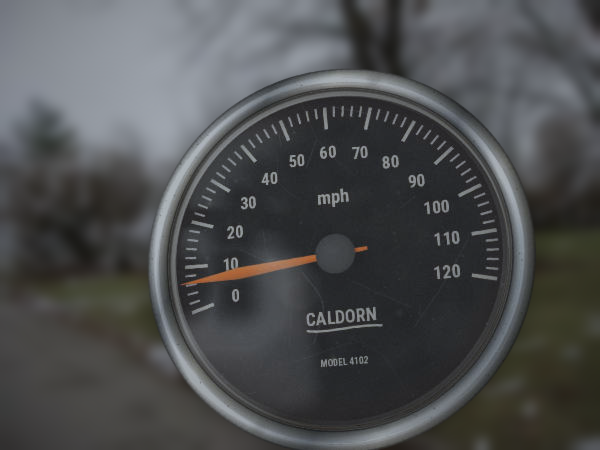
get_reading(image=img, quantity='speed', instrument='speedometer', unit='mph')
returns 6 mph
